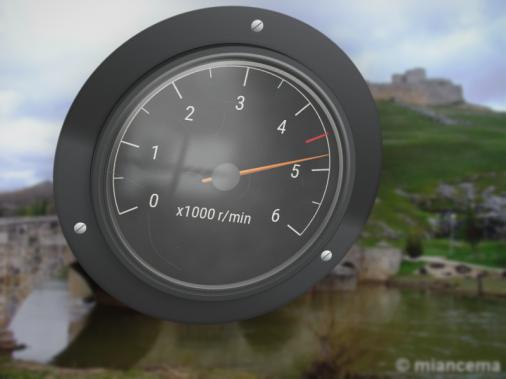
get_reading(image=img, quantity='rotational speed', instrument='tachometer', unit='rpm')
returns 4750 rpm
